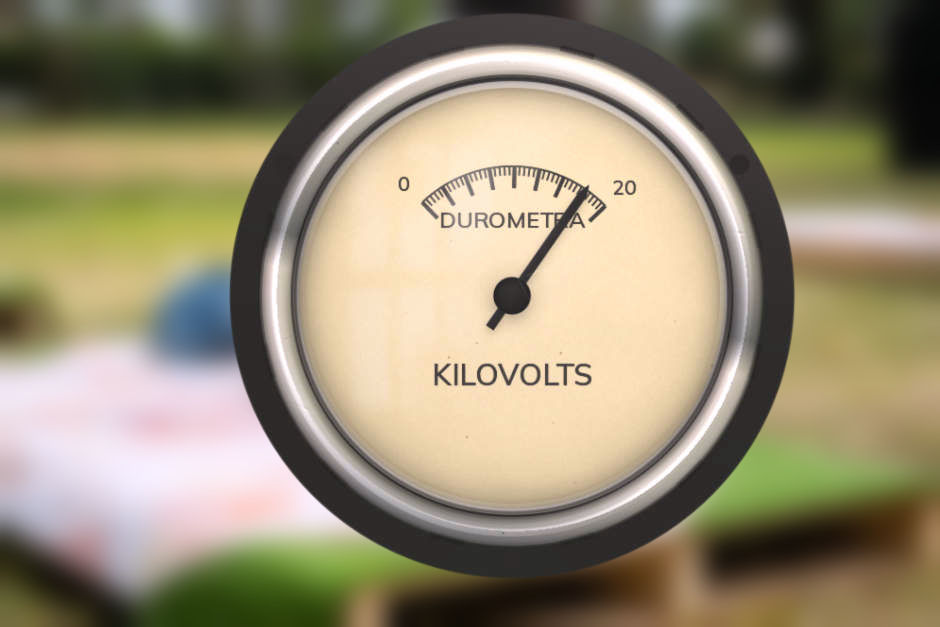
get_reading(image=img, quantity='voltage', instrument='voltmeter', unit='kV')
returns 17.5 kV
